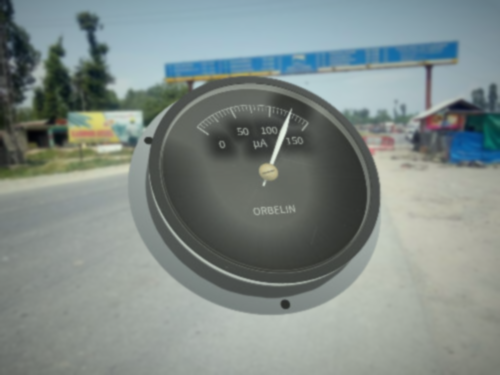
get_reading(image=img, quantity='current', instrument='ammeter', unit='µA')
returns 125 µA
